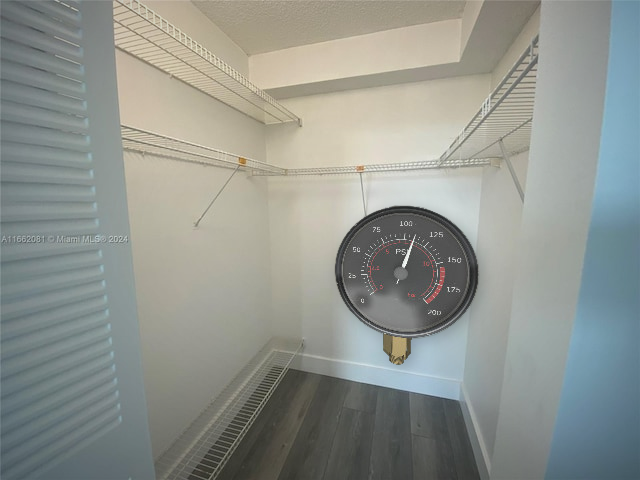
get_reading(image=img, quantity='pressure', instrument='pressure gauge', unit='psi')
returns 110 psi
